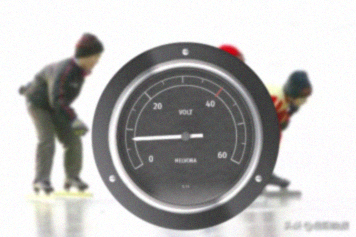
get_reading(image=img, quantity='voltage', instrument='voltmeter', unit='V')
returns 7.5 V
